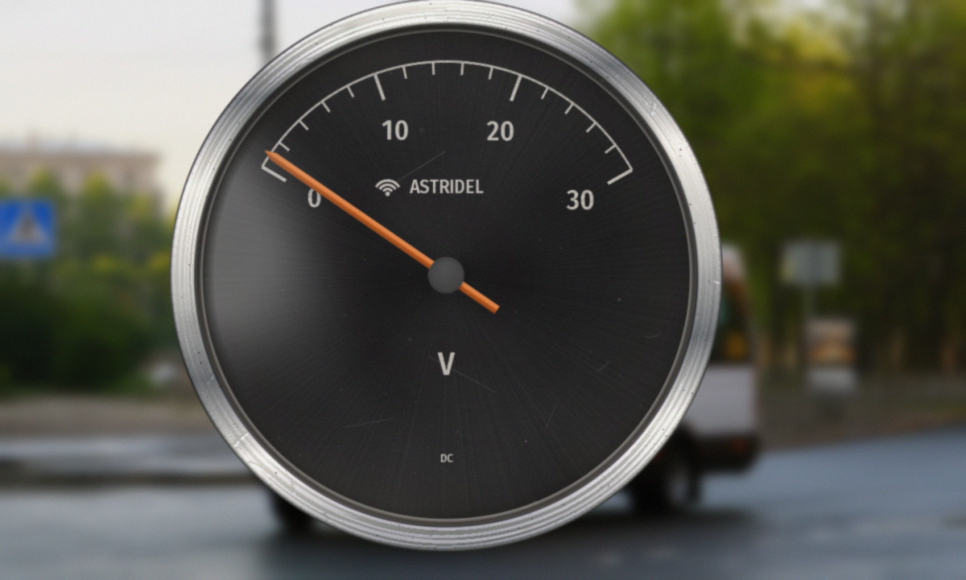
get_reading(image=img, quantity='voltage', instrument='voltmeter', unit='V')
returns 1 V
